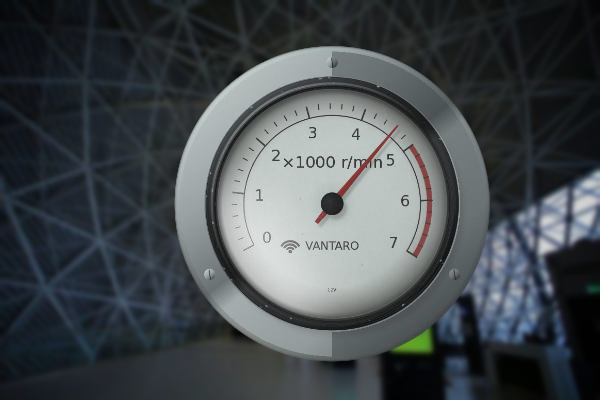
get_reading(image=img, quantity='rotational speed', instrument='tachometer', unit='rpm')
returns 4600 rpm
